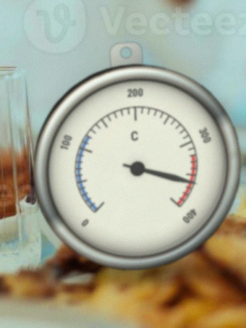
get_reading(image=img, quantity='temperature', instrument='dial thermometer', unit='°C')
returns 360 °C
